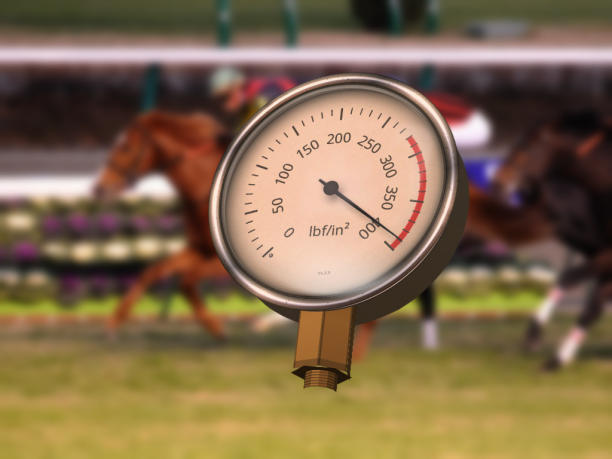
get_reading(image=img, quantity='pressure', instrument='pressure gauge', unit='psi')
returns 390 psi
